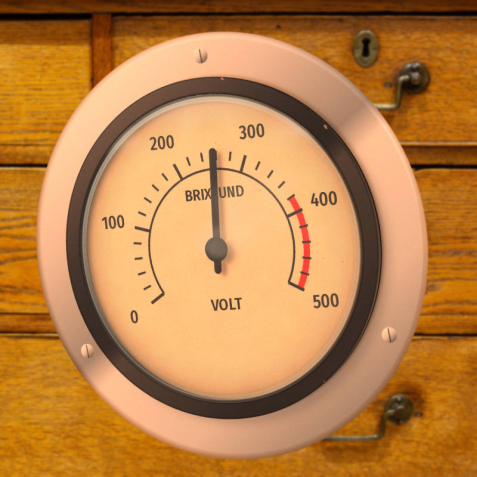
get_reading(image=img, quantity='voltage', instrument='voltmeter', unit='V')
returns 260 V
